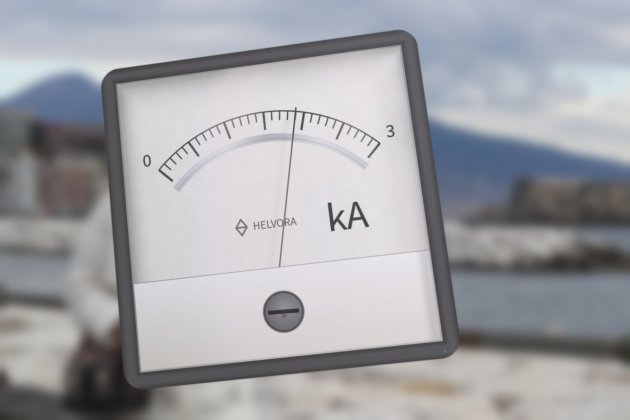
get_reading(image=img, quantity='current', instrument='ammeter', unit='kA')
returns 1.9 kA
